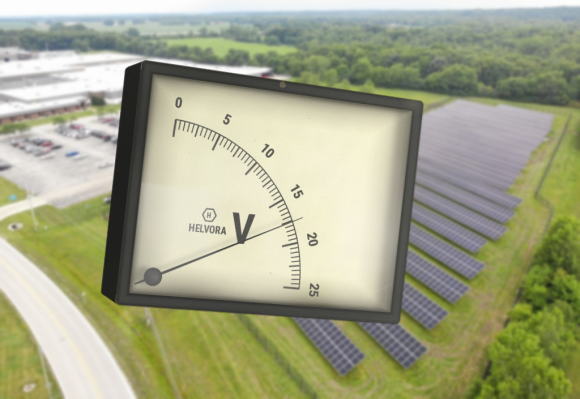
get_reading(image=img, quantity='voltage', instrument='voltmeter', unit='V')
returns 17.5 V
